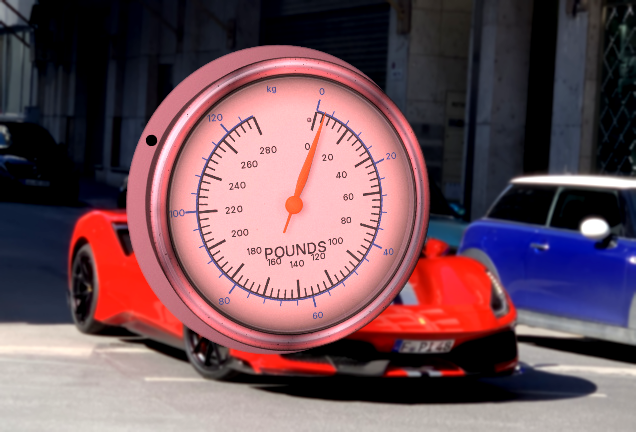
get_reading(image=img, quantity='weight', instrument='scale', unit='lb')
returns 4 lb
